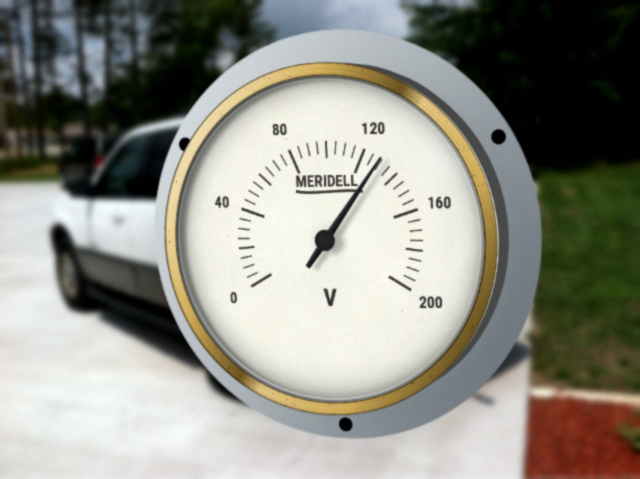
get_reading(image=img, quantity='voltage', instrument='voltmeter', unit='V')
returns 130 V
